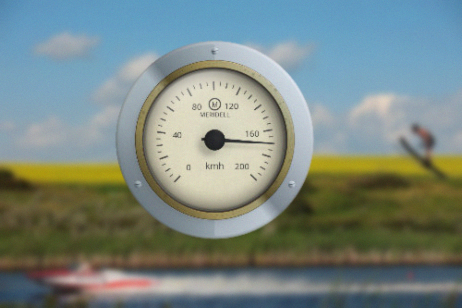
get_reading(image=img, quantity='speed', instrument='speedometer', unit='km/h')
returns 170 km/h
